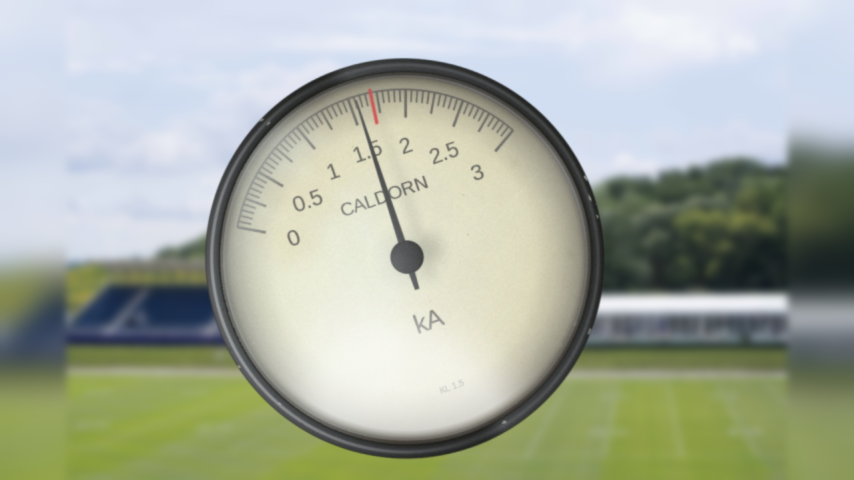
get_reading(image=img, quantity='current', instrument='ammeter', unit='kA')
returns 1.55 kA
